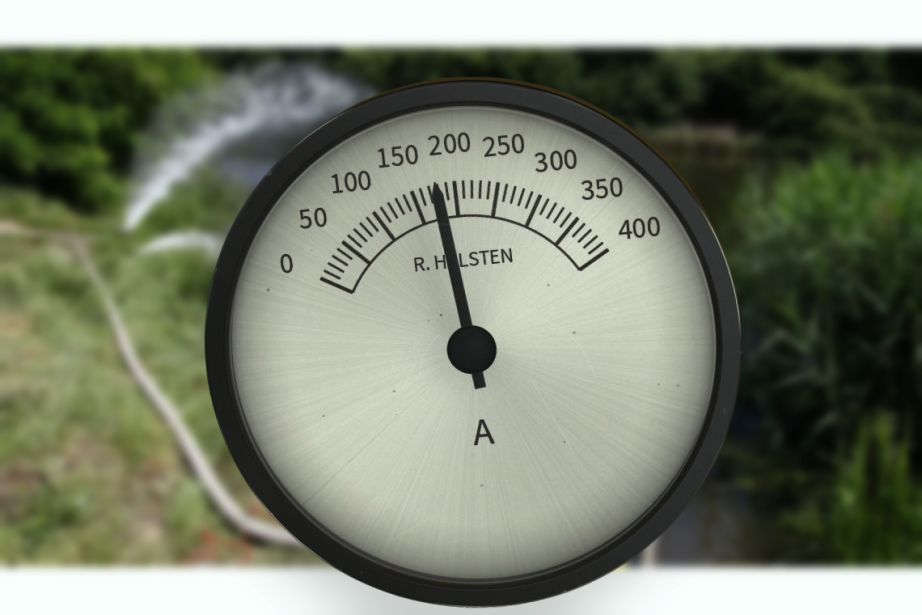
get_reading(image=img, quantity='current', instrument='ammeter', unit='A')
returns 180 A
